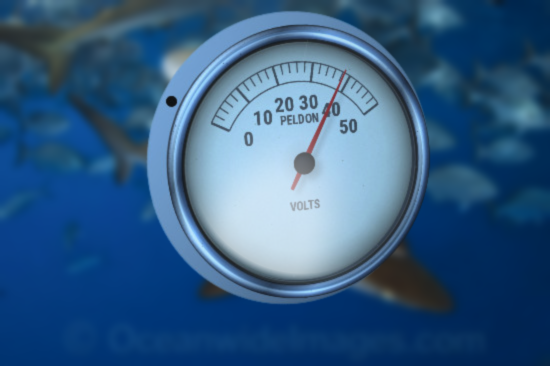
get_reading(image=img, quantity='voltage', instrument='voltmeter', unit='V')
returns 38 V
